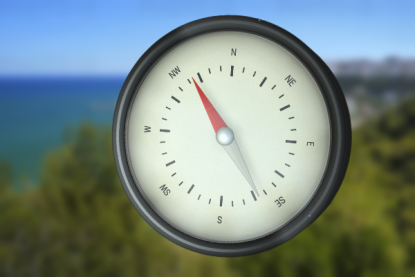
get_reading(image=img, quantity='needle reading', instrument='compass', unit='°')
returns 325 °
